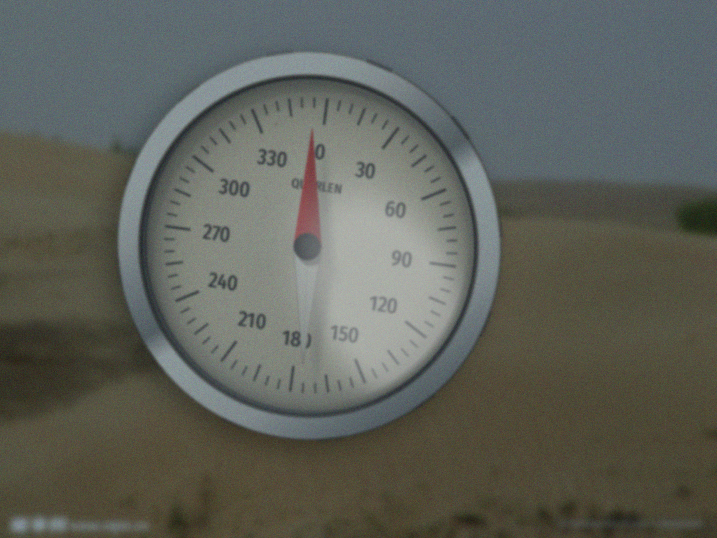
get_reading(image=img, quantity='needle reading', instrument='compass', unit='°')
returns 355 °
